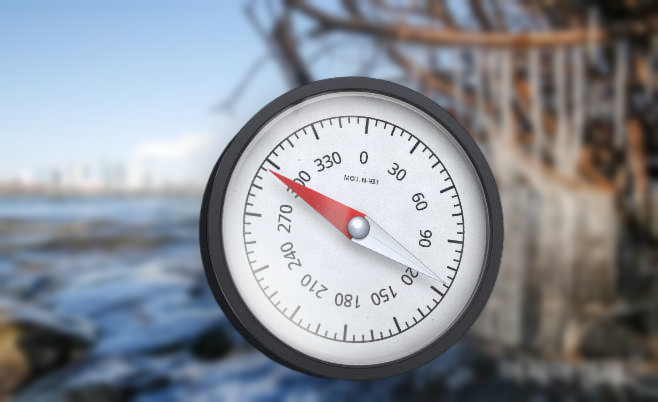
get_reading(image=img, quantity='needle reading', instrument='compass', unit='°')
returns 295 °
